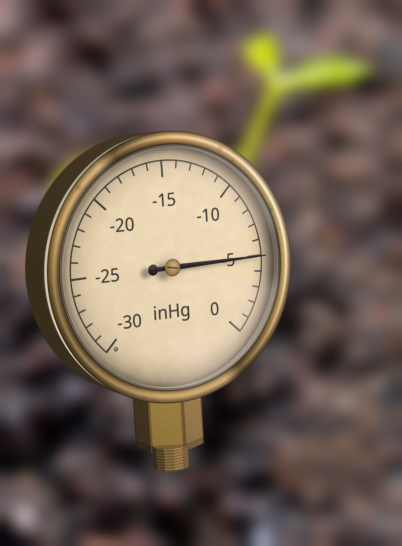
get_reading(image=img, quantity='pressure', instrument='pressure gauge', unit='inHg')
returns -5 inHg
